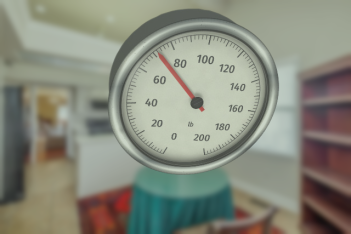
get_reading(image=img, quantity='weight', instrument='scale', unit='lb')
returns 72 lb
